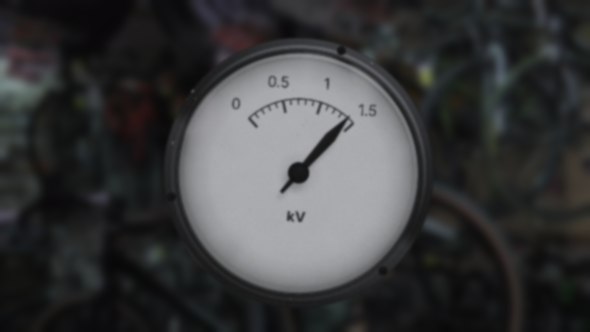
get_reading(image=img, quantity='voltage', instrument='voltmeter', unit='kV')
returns 1.4 kV
